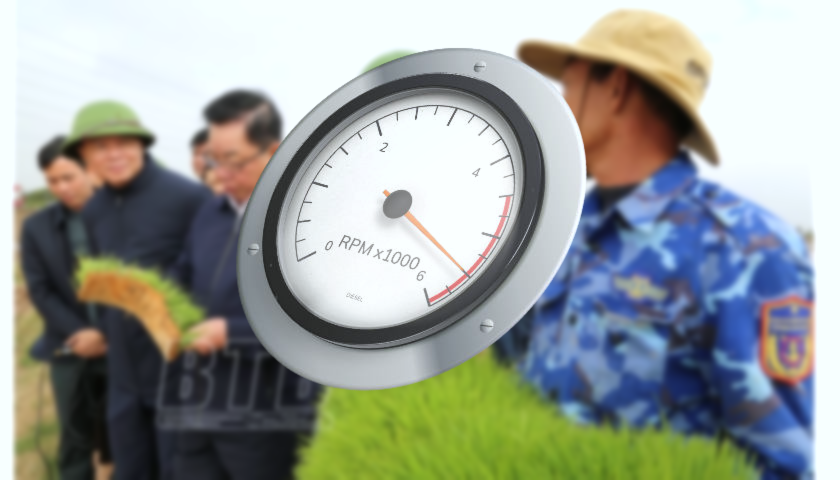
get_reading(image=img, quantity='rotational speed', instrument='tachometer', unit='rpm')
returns 5500 rpm
